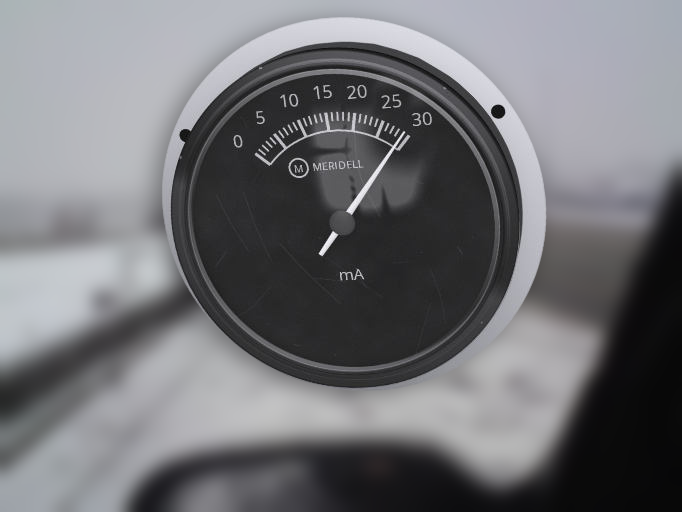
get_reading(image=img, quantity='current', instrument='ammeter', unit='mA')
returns 29 mA
